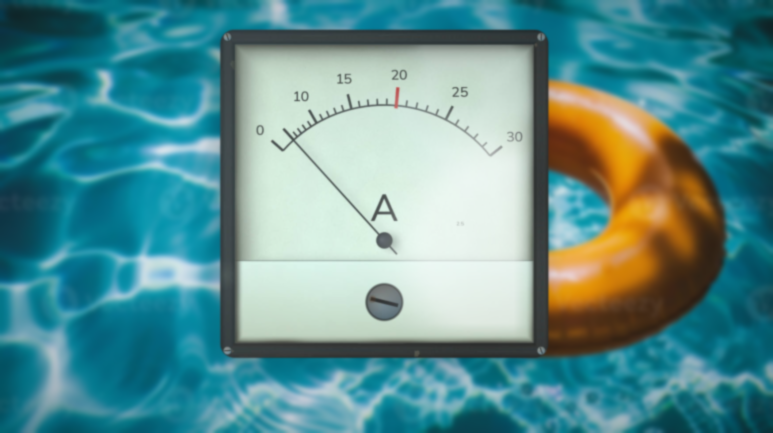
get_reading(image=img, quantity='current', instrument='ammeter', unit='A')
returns 5 A
